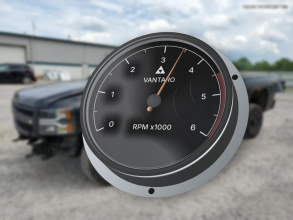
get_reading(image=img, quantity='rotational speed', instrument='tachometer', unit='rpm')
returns 3500 rpm
